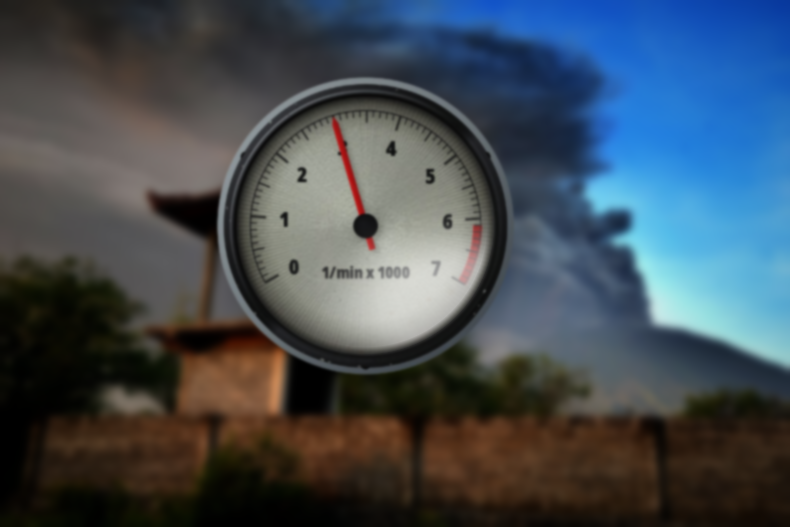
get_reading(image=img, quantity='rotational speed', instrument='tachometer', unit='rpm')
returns 3000 rpm
